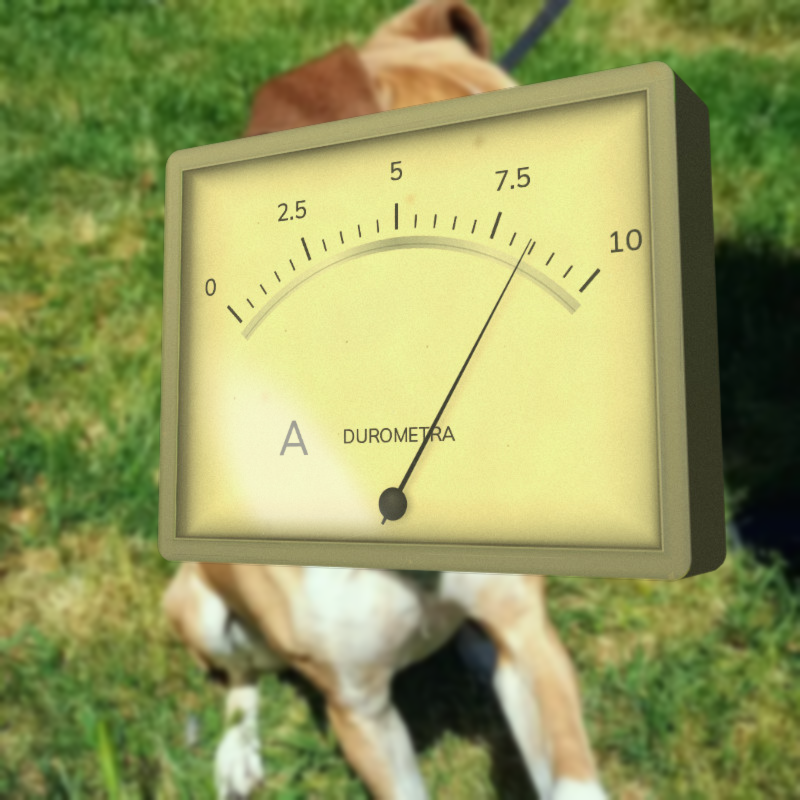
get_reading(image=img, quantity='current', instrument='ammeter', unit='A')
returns 8.5 A
